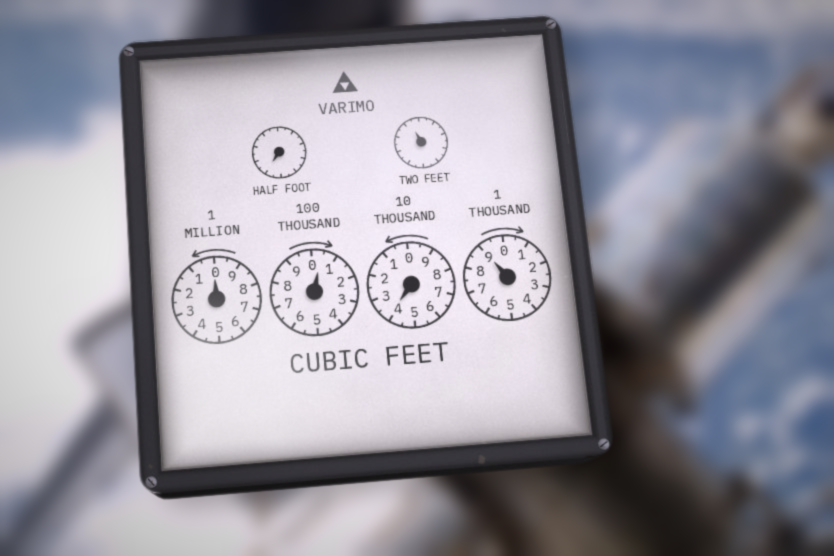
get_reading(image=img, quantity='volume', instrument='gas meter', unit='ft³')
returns 3900 ft³
